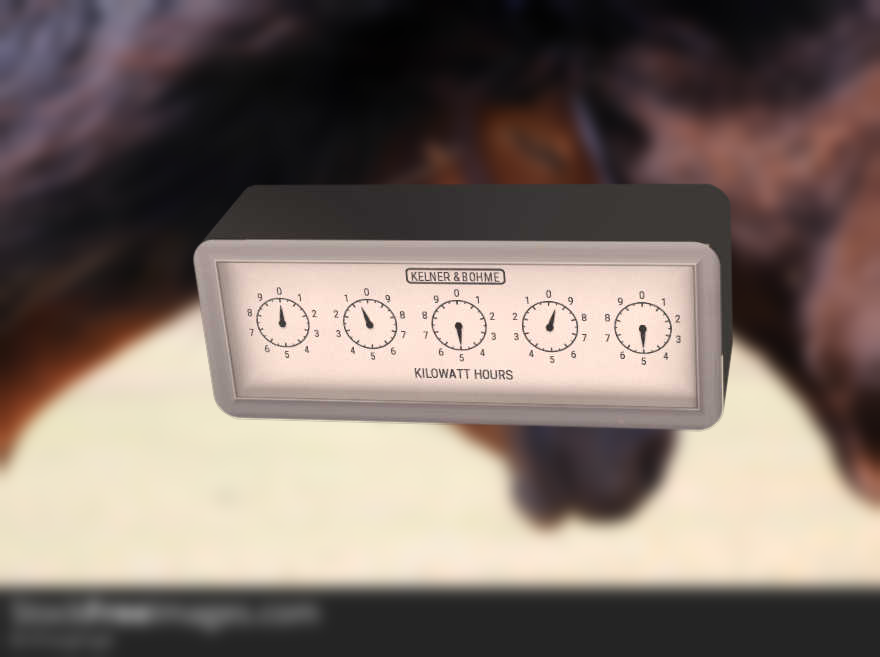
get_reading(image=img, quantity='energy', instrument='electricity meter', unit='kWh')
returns 495 kWh
